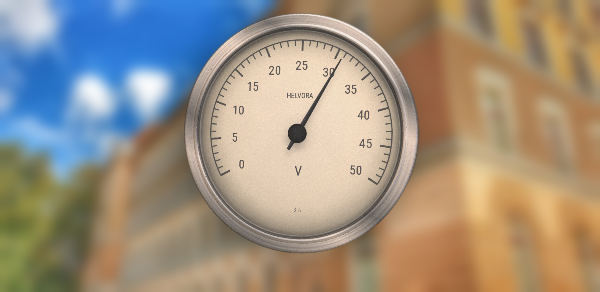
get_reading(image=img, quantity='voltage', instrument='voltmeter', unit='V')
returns 31 V
